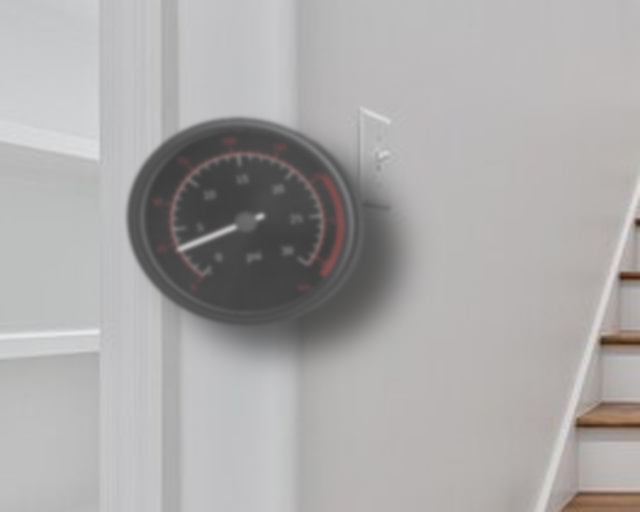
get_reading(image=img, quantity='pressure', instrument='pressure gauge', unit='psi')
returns 3 psi
